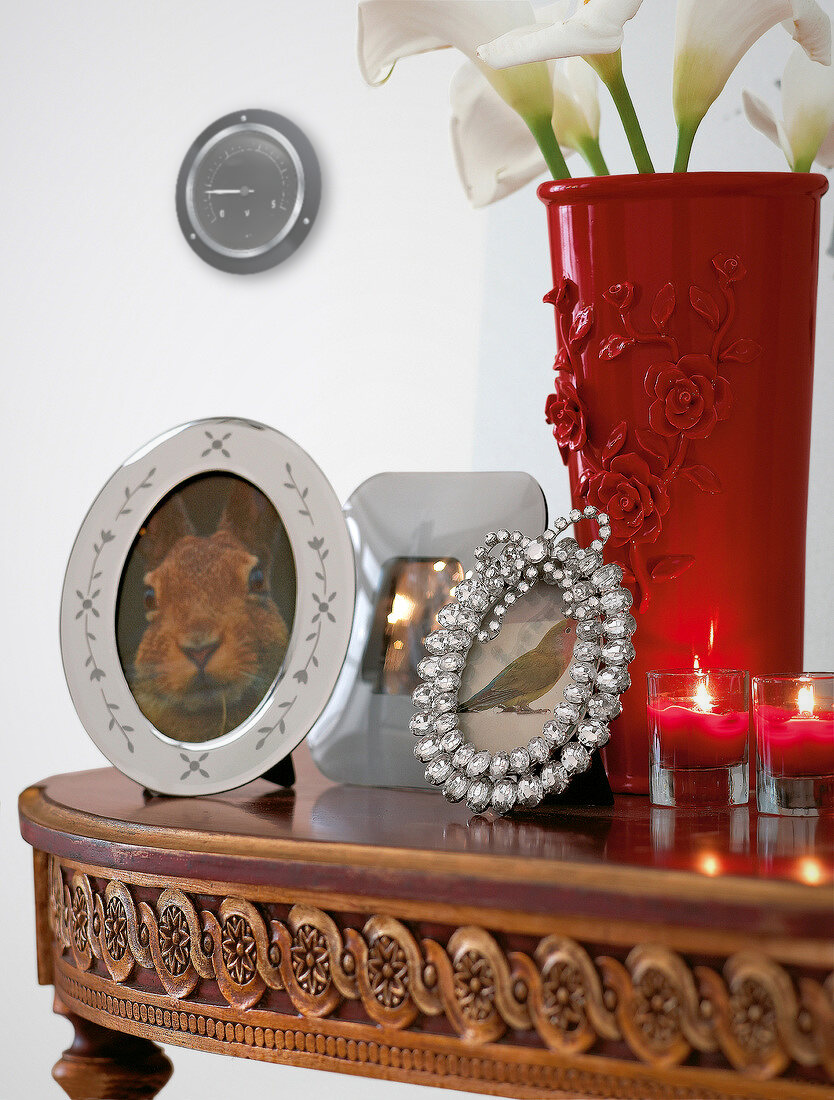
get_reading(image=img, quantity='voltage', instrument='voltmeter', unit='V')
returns 0.8 V
